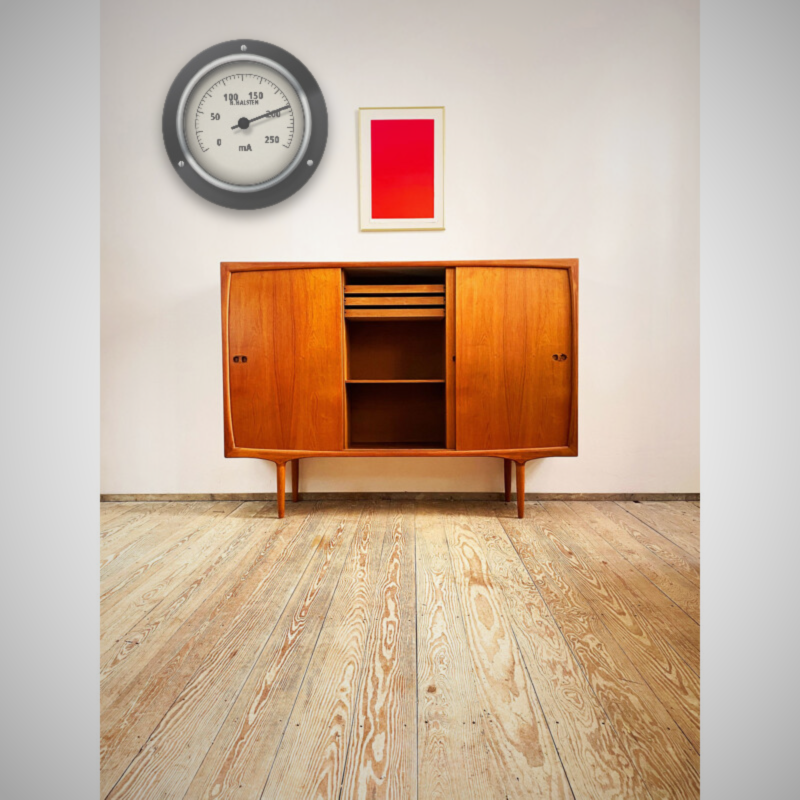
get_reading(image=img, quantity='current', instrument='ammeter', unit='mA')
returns 200 mA
